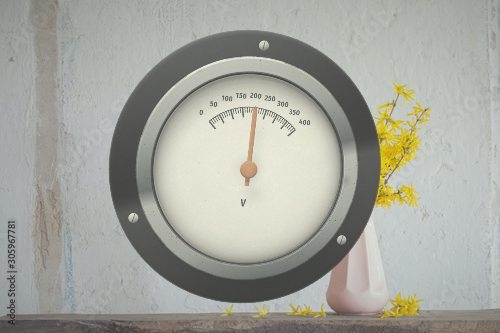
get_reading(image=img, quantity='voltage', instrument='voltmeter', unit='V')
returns 200 V
